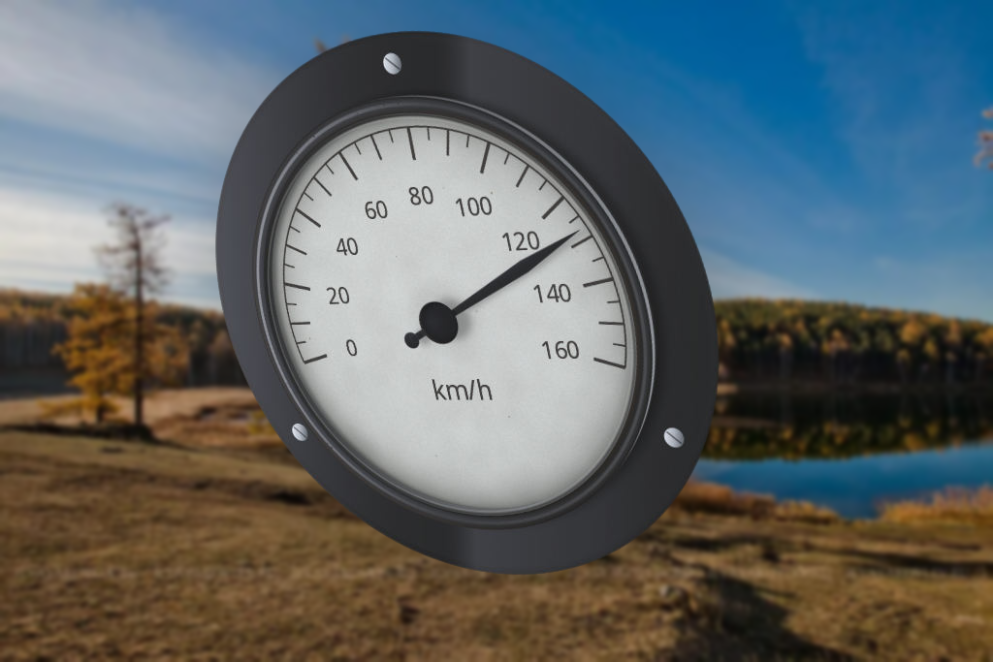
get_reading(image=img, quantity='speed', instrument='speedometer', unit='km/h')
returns 127.5 km/h
